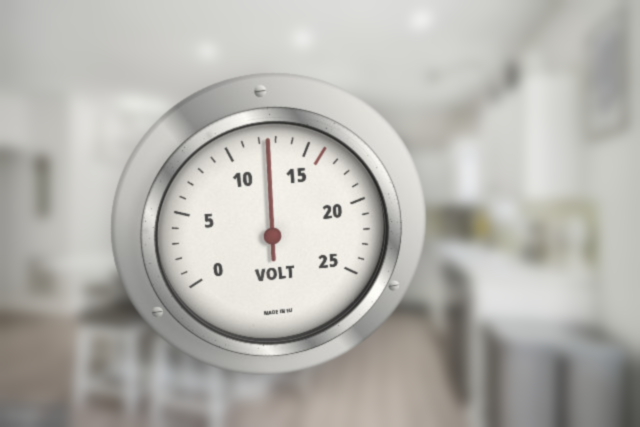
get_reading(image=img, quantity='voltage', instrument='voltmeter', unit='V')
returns 12.5 V
